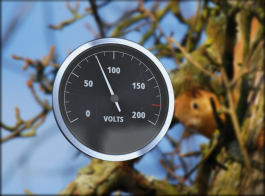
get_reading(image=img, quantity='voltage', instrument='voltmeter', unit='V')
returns 80 V
